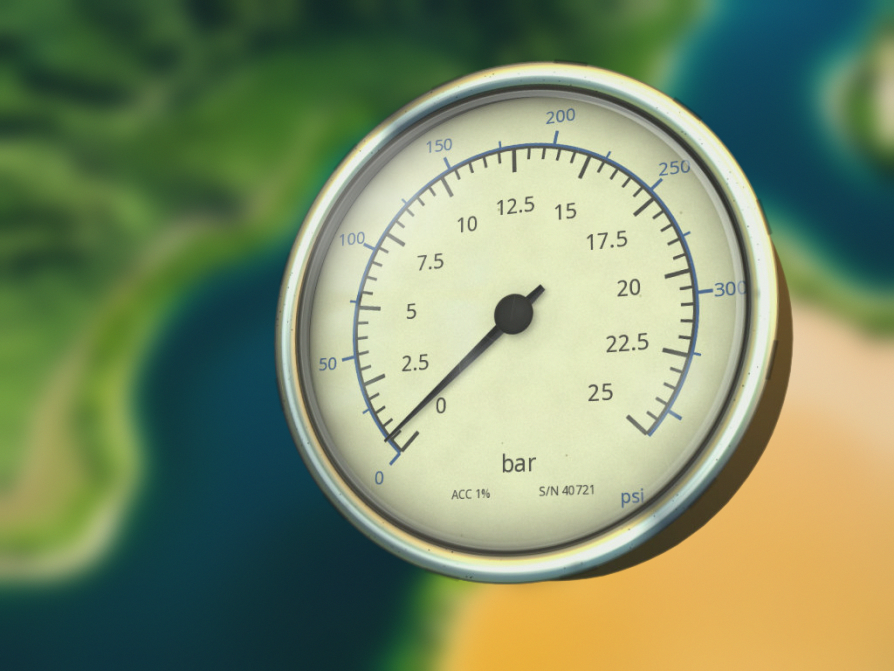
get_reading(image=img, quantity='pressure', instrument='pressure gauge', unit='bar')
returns 0.5 bar
